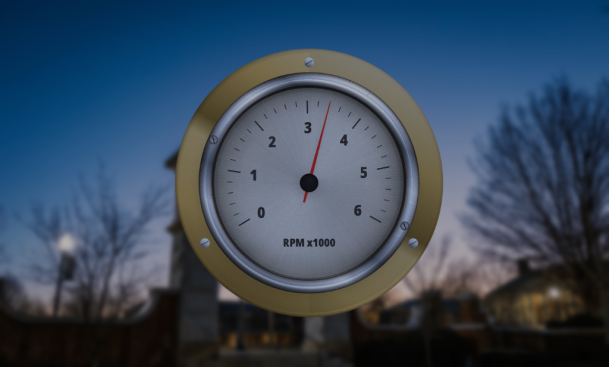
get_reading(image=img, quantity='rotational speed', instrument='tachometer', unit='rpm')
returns 3400 rpm
